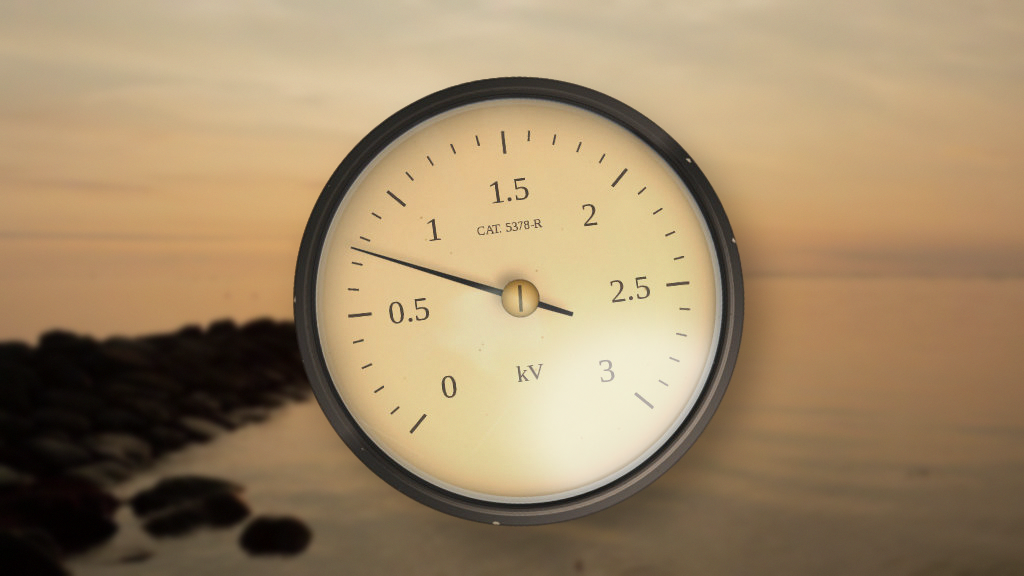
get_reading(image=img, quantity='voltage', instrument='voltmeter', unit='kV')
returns 0.75 kV
